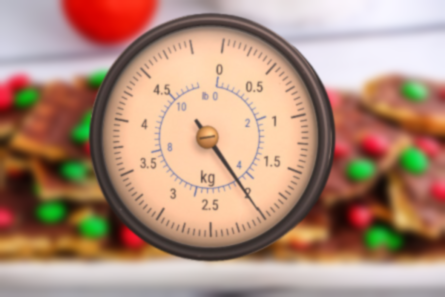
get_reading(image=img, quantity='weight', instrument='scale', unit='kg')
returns 2 kg
